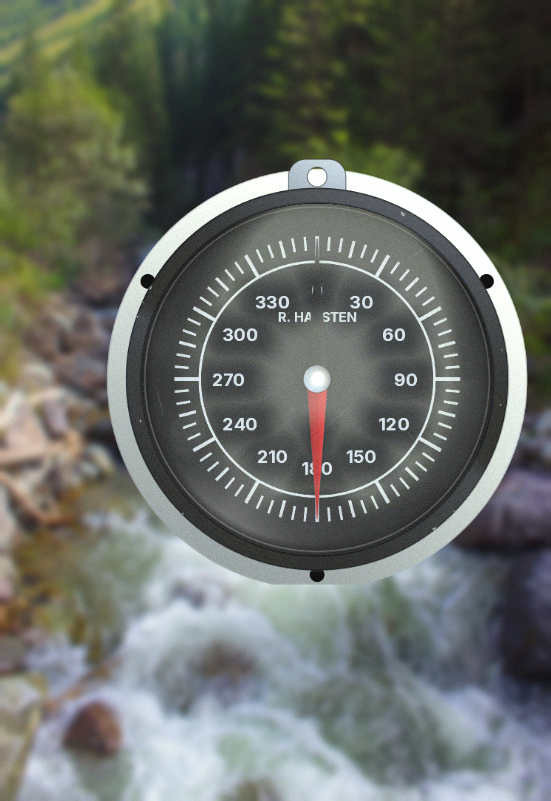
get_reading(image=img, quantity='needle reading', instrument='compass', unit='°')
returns 180 °
